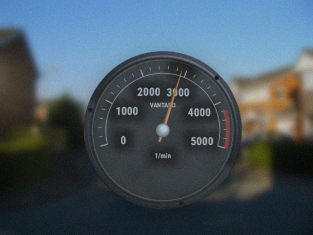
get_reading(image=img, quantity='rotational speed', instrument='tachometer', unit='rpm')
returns 2900 rpm
